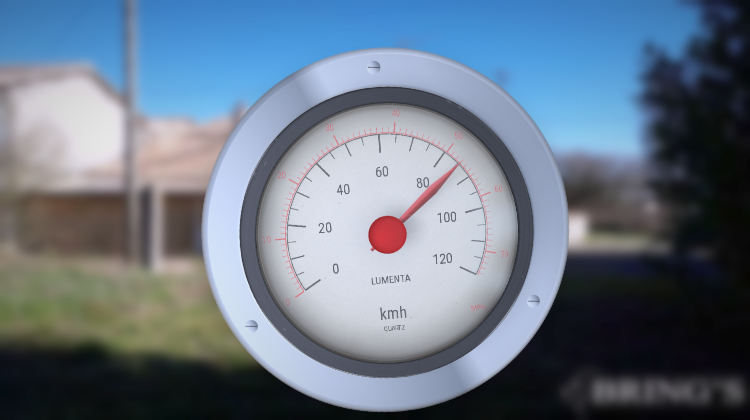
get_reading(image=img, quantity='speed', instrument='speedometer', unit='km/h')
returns 85 km/h
